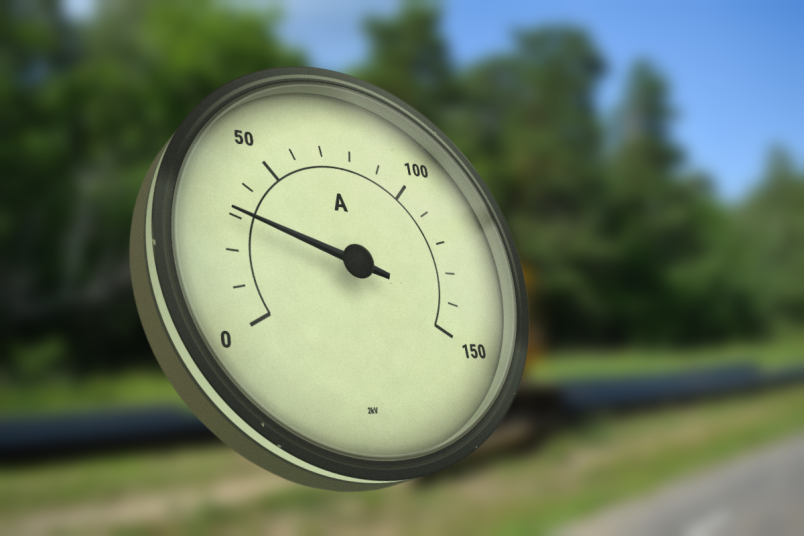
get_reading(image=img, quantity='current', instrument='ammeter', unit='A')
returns 30 A
